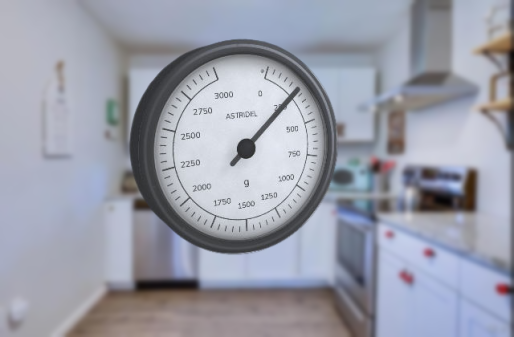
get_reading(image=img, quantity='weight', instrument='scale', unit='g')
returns 250 g
